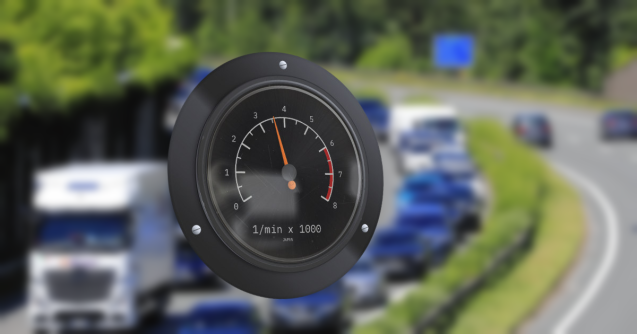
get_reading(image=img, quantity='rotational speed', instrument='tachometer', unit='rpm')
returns 3500 rpm
